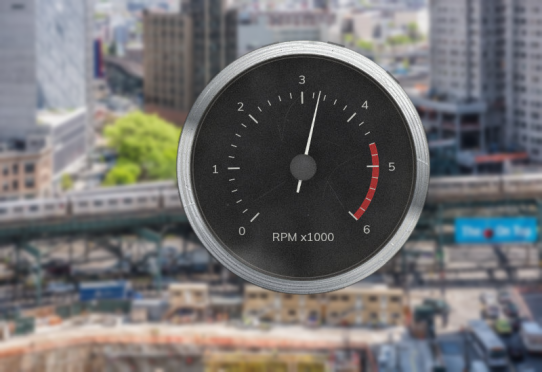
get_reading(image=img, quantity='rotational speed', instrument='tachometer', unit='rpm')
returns 3300 rpm
